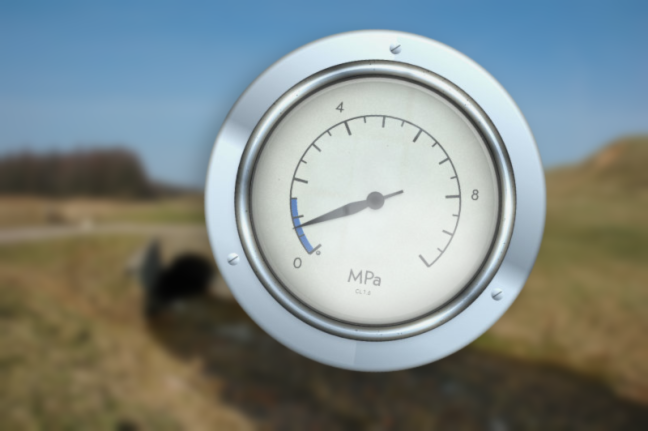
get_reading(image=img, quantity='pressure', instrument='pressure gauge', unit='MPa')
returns 0.75 MPa
